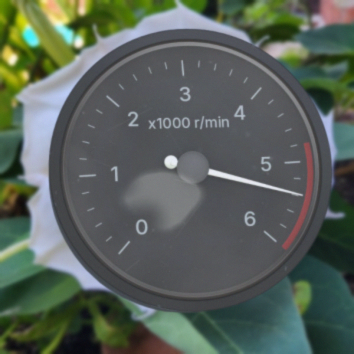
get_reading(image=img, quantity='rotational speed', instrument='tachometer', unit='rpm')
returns 5400 rpm
